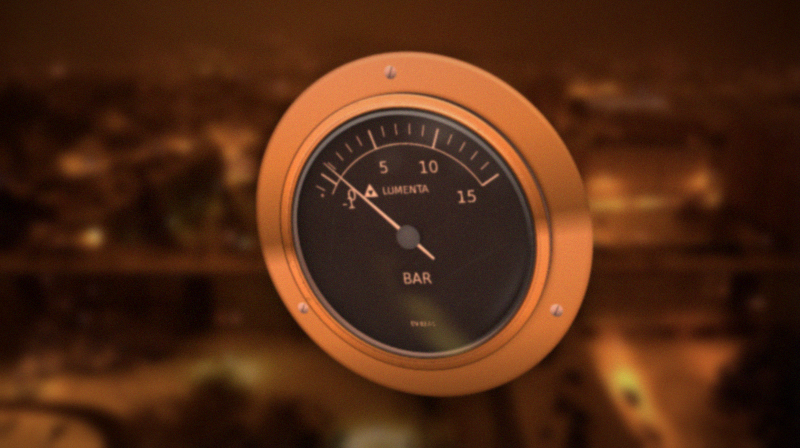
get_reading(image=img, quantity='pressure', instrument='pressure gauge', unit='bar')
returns 1 bar
